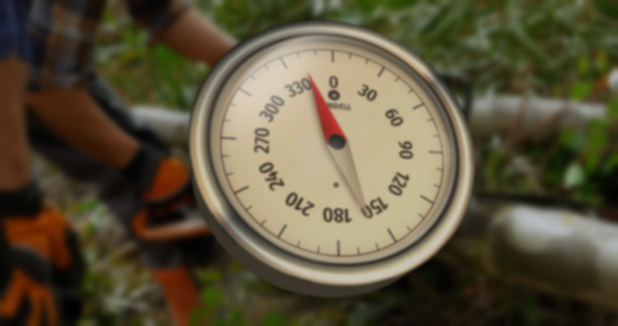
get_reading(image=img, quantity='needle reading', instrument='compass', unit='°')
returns 340 °
